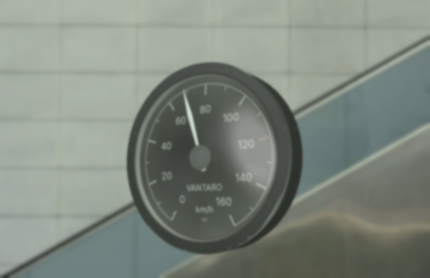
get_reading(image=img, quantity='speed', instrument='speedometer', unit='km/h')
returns 70 km/h
